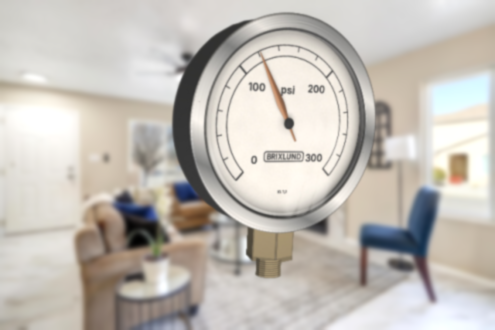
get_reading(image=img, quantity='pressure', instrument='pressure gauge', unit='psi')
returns 120 psi
